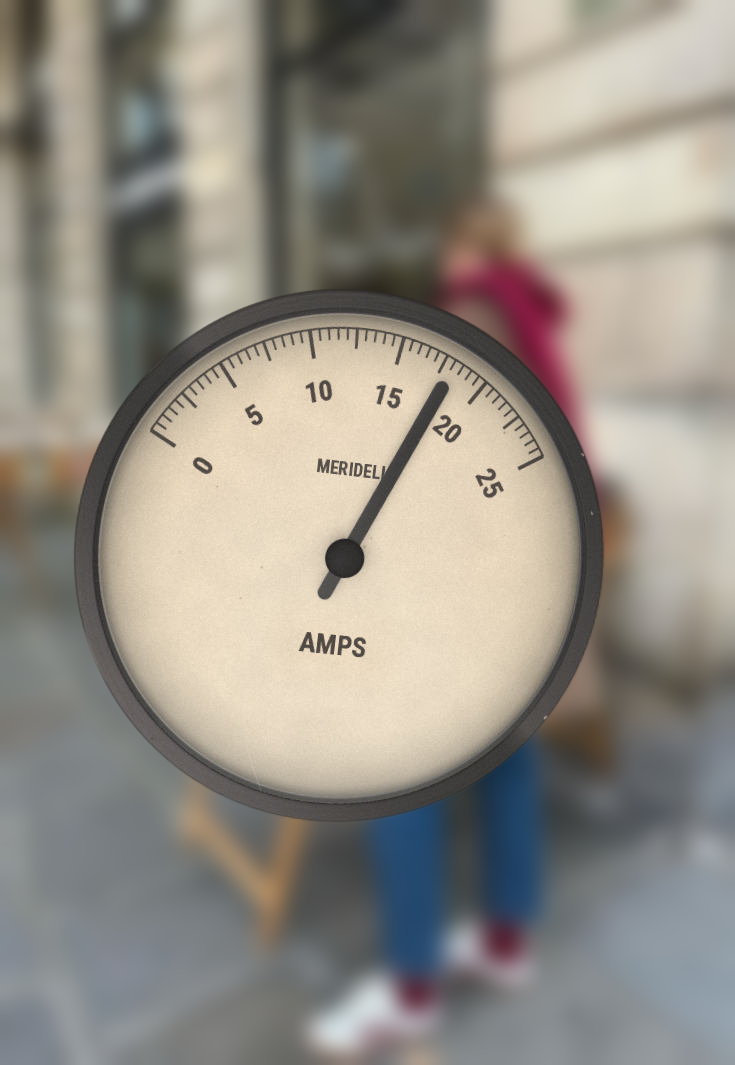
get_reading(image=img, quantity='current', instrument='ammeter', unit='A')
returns 18 A
